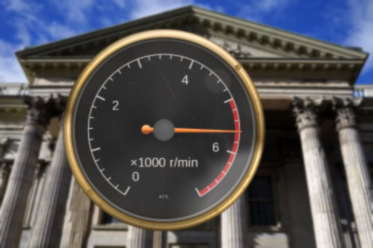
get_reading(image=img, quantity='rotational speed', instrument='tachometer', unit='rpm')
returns 5600 rpm
